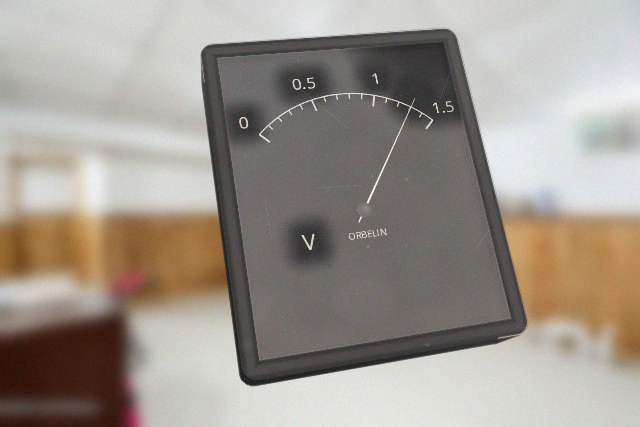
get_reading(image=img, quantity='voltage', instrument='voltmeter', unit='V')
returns 1.3 V
